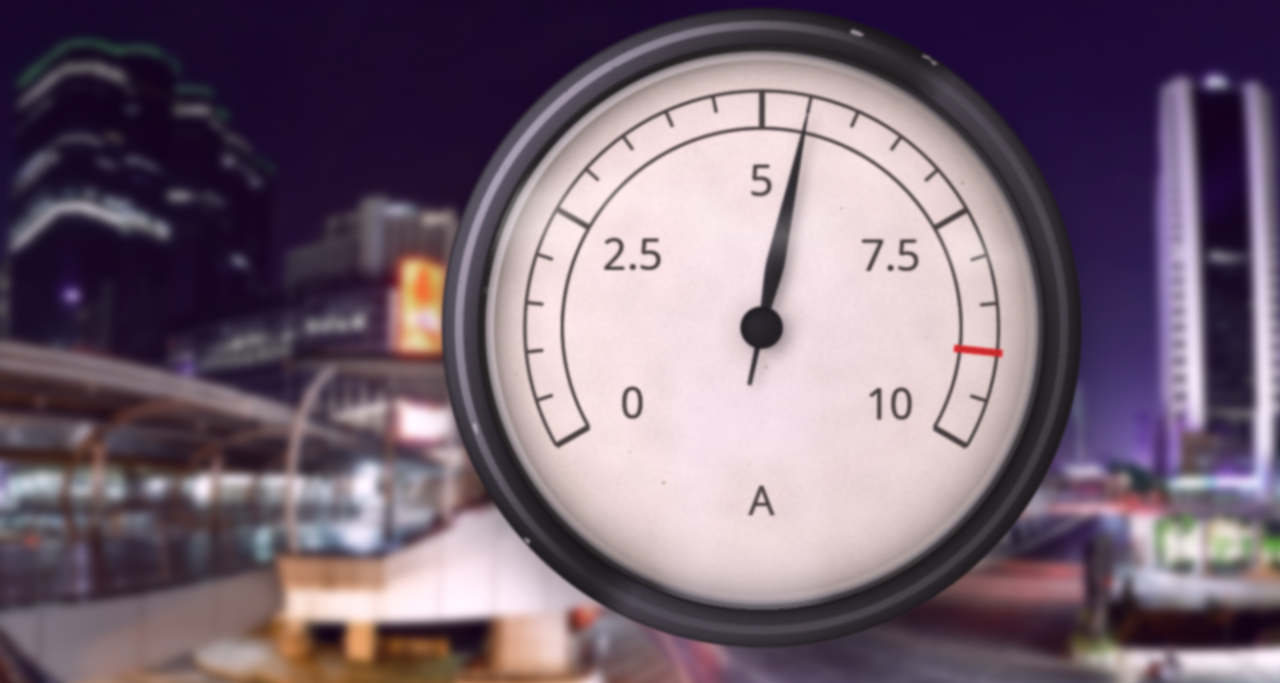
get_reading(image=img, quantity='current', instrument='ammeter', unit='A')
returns 5.5 A
